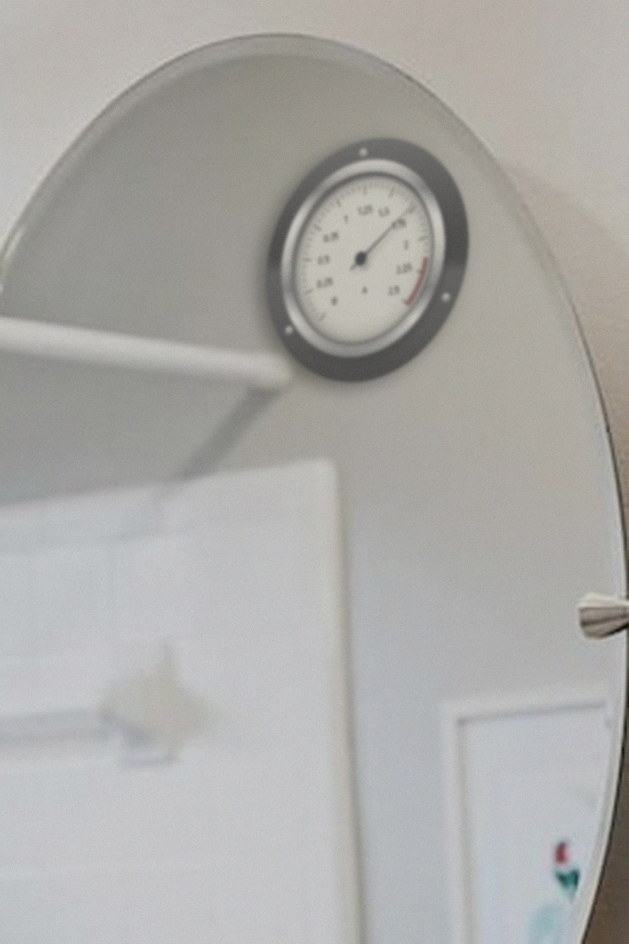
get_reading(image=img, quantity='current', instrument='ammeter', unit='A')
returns 1.75 A
